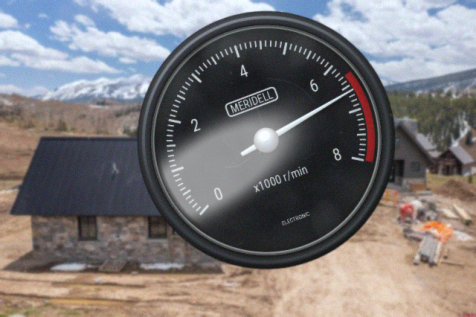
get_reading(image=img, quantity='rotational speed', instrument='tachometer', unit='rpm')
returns 6600 rpm
